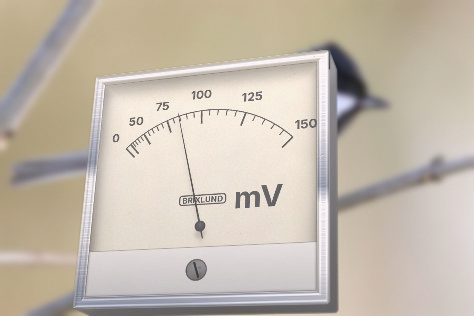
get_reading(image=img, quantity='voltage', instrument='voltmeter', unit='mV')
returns 85 mV
